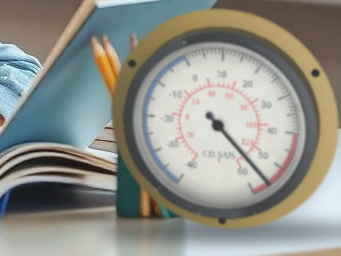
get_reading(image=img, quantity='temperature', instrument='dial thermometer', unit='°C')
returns 55 °C
